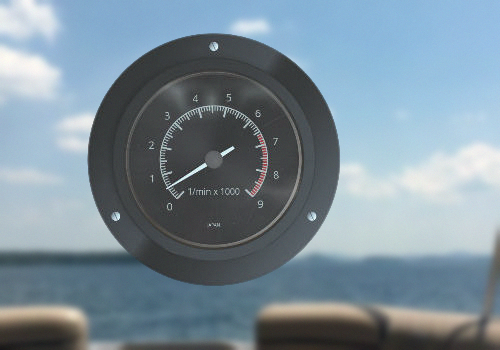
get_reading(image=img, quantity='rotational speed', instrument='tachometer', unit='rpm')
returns 500 rpm
